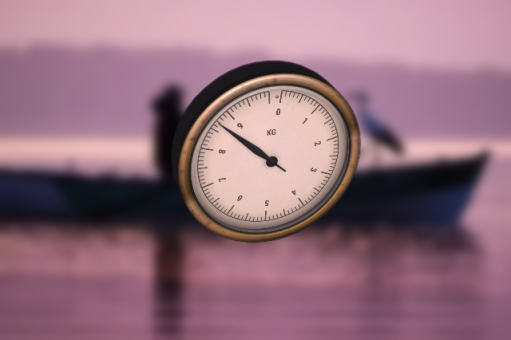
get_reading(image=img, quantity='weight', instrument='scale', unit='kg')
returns 8.7 kg
